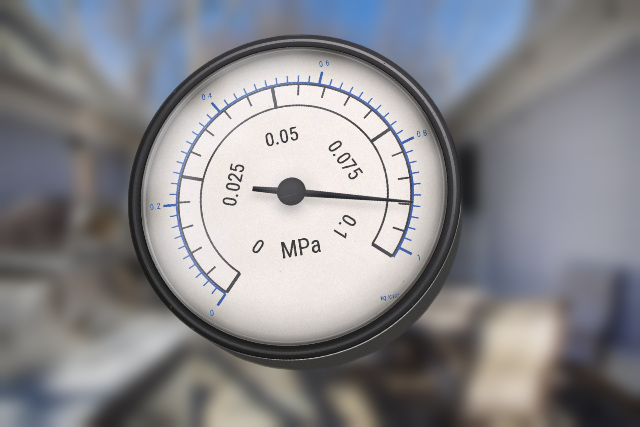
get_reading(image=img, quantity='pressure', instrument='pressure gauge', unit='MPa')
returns 0.09 MPa
